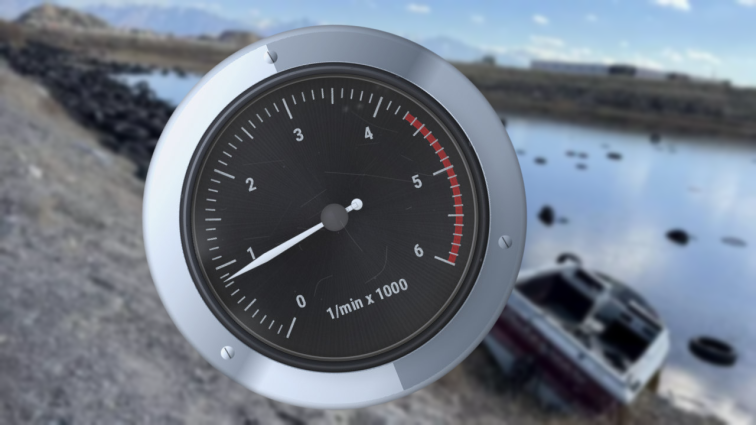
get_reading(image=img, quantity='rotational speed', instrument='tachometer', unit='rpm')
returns 850 rpm
